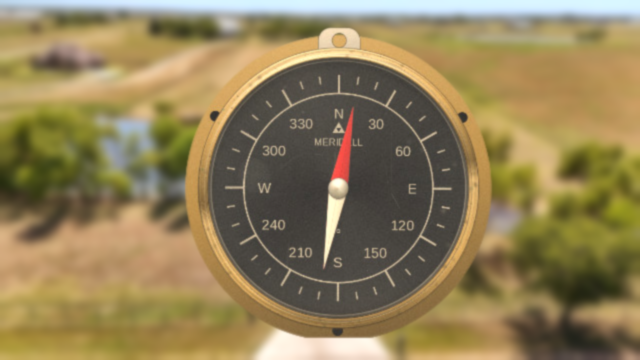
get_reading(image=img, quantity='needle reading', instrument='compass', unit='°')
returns 10 °
